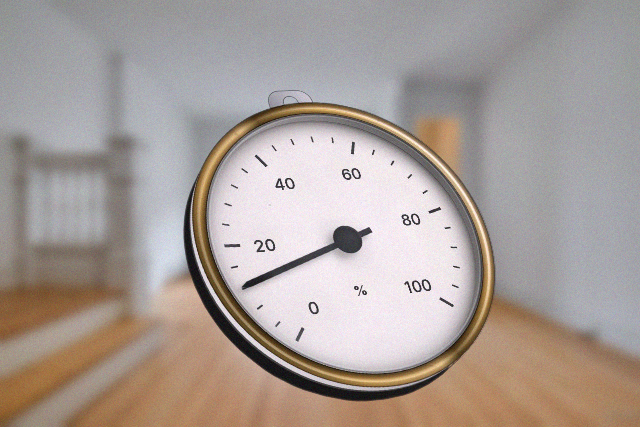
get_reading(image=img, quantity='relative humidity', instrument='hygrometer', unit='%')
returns 12 %
